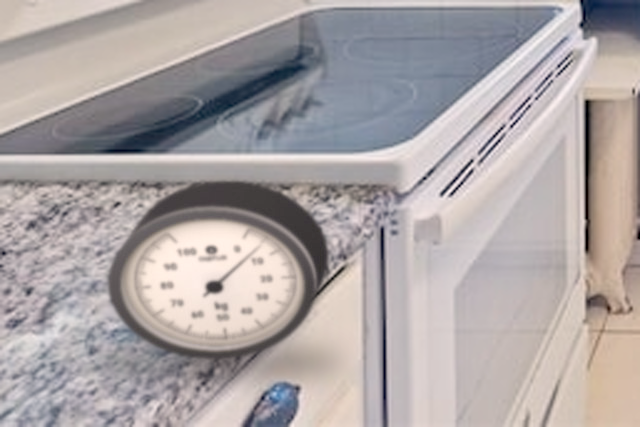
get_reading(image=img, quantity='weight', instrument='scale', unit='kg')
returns 5 kg
